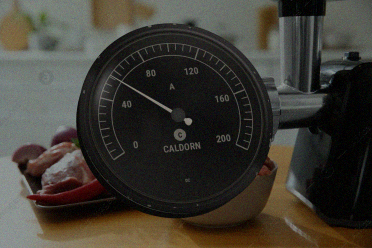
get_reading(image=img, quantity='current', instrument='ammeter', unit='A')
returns 55 A
